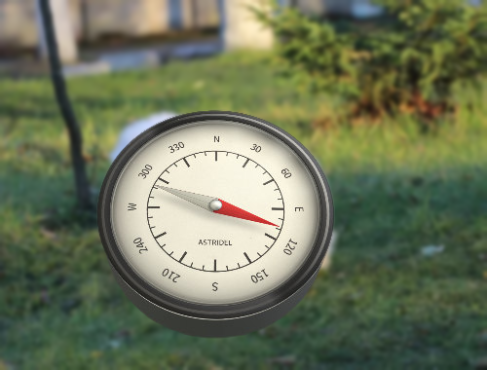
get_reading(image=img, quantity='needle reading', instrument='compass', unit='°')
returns 110 °
